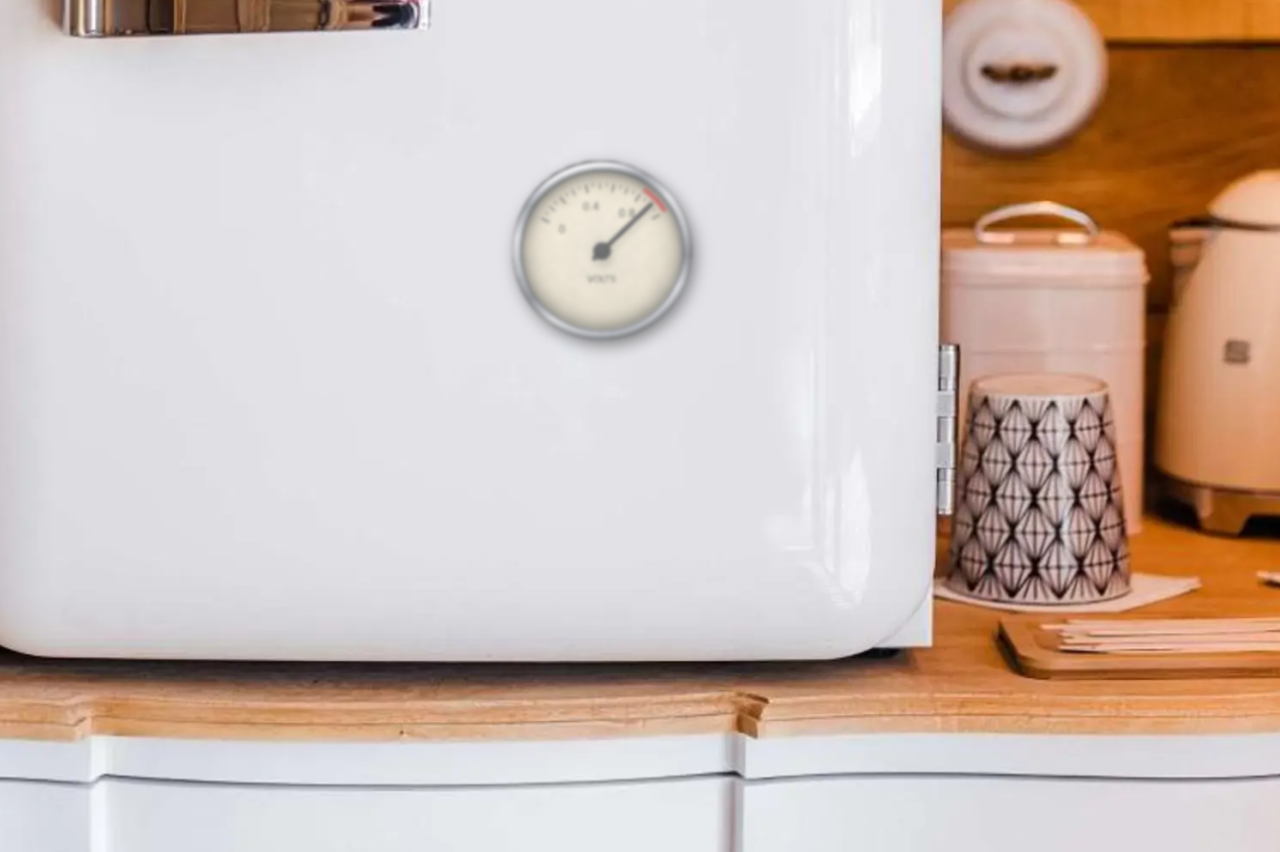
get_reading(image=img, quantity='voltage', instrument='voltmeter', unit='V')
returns 0.9 V
